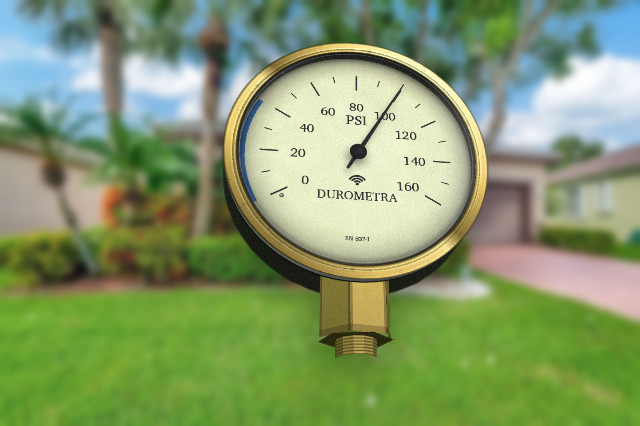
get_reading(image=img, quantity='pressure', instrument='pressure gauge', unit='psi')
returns 100 psi
